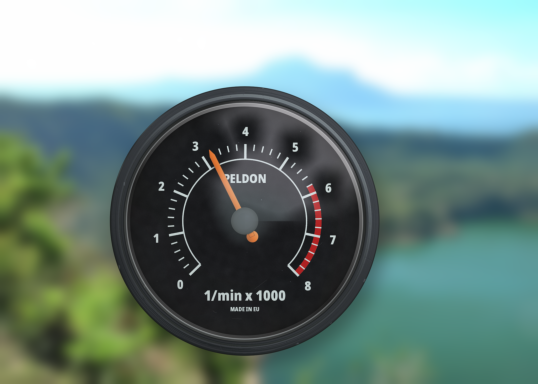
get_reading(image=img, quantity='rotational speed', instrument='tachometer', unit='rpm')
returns 3200 rpm
